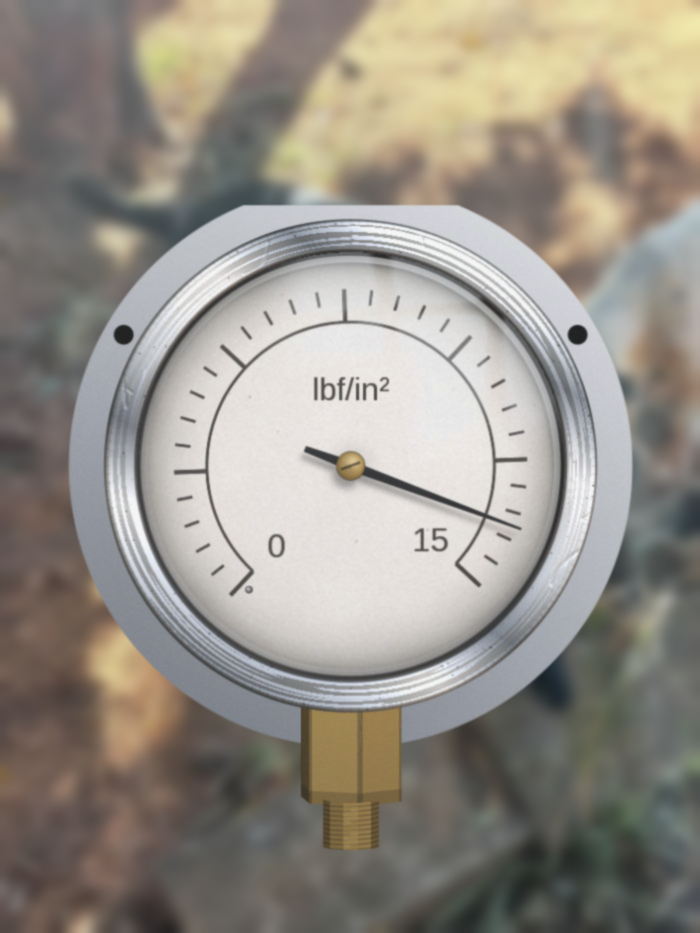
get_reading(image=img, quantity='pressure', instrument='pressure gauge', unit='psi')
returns 13.75 psi
